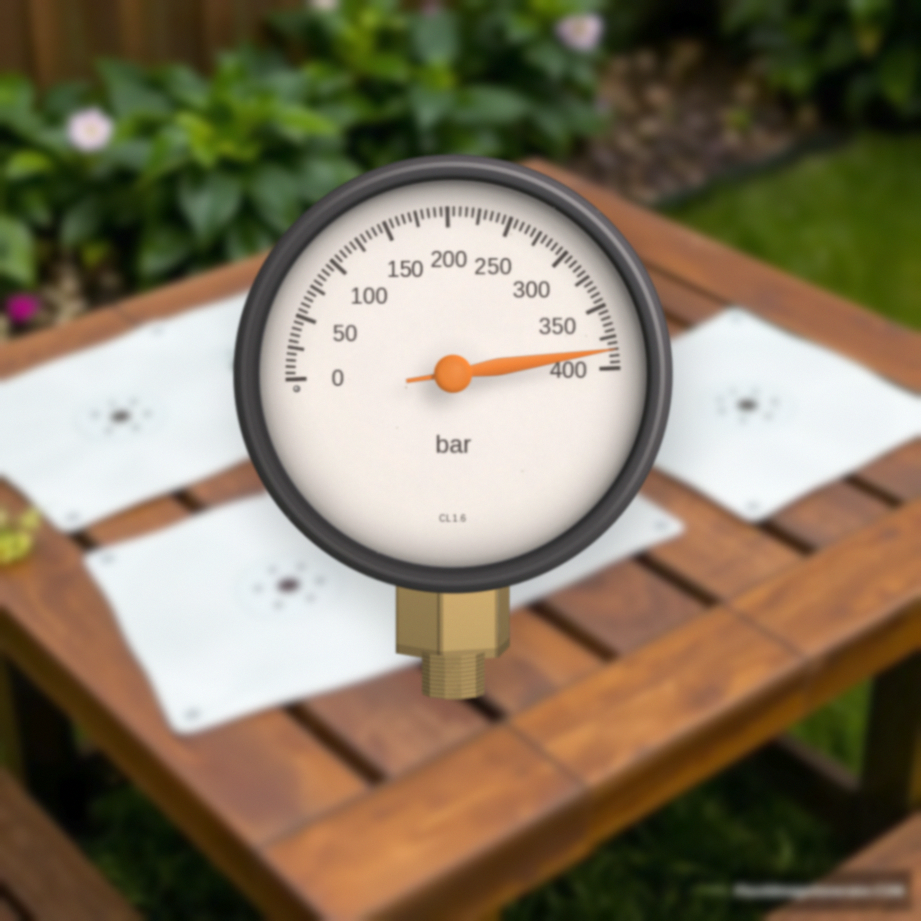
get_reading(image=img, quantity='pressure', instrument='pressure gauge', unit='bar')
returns 385 bar
